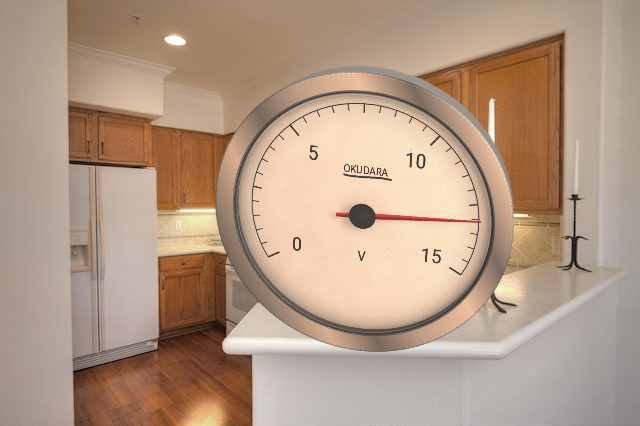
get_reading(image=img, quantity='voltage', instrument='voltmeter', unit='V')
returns 13 V
